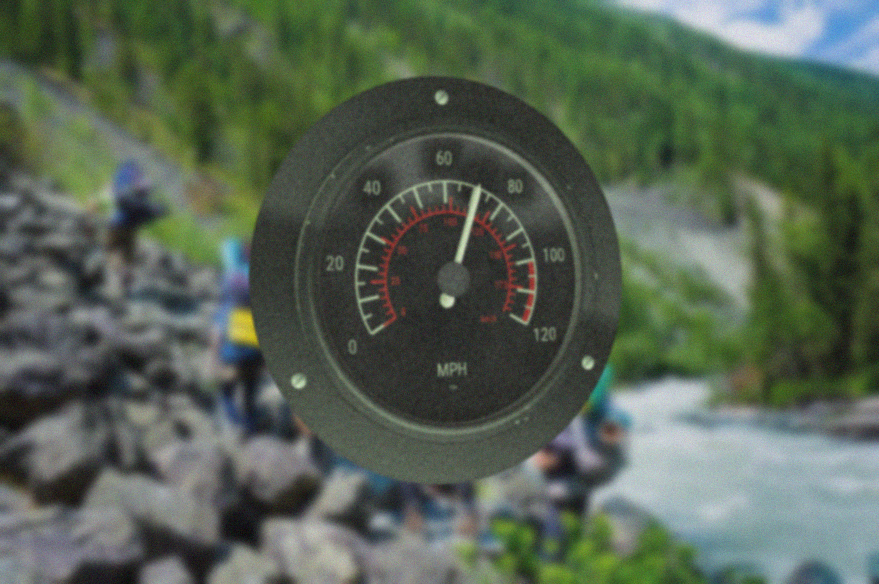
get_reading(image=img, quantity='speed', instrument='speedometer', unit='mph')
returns 70 mph
